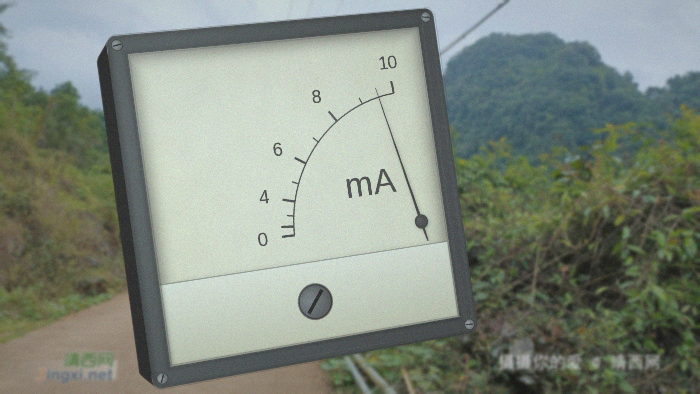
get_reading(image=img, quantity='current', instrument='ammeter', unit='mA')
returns 9.5 mA
